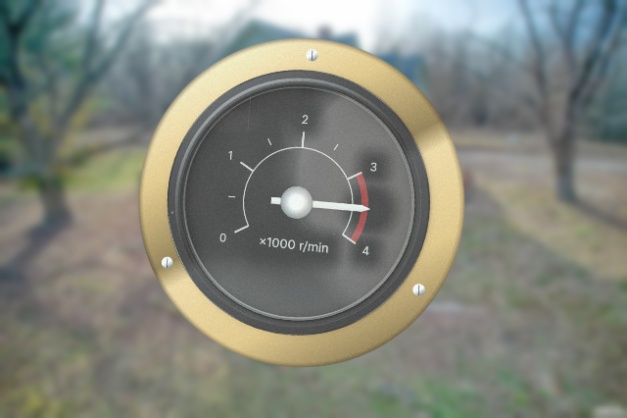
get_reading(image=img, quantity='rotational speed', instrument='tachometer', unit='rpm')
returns 3500 rpm
